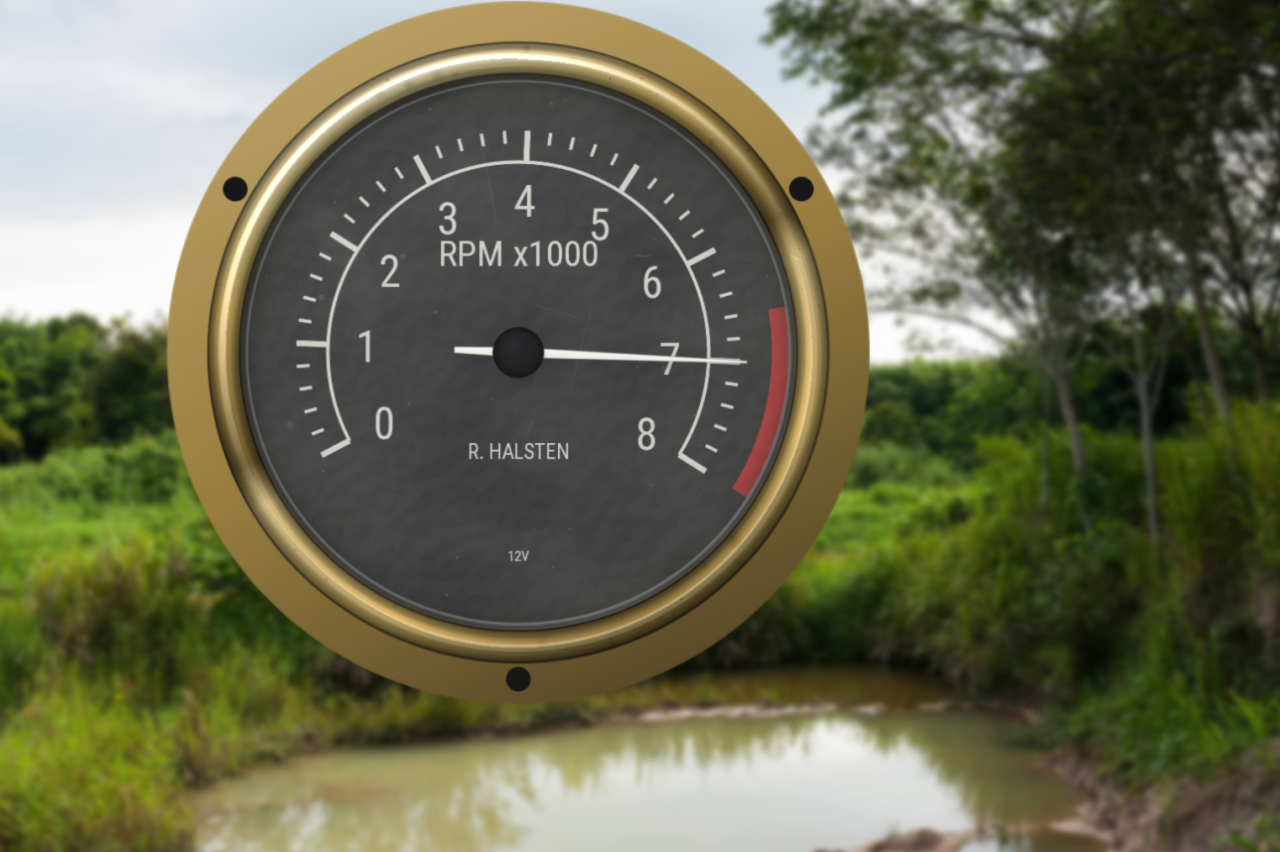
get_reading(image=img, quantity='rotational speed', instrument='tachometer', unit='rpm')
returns 7000 rpm
